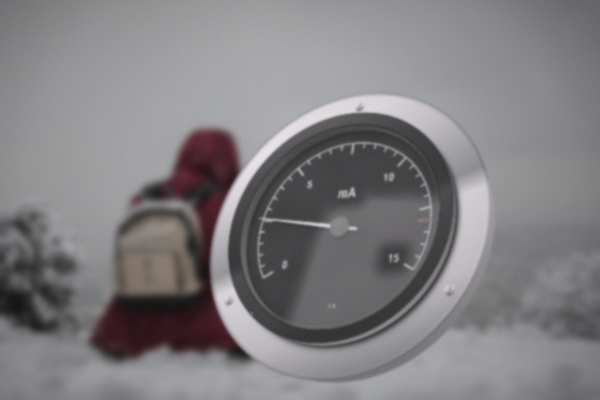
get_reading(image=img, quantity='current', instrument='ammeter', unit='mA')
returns 2.5 mA
